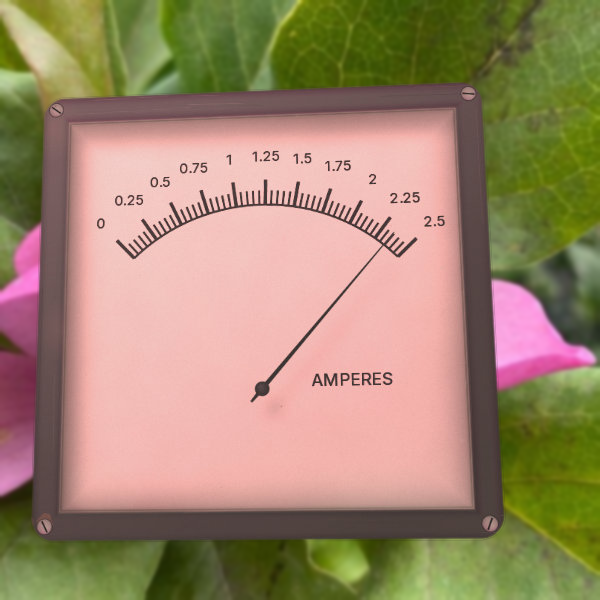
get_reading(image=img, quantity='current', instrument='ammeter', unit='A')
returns 2.35 A
